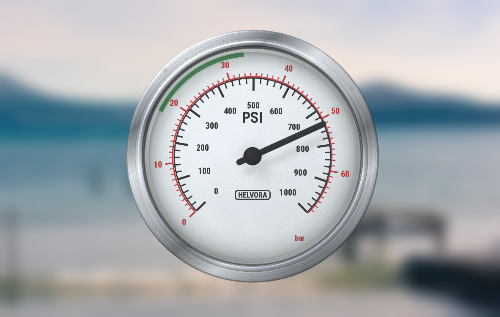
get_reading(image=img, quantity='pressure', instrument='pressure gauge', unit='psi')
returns 740 psi
